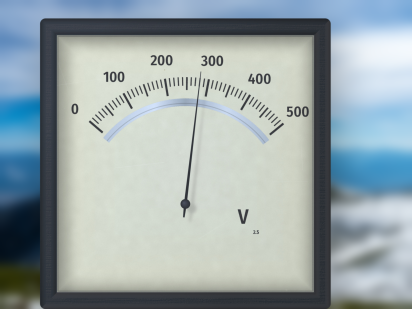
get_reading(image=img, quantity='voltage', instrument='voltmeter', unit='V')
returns 280 V
